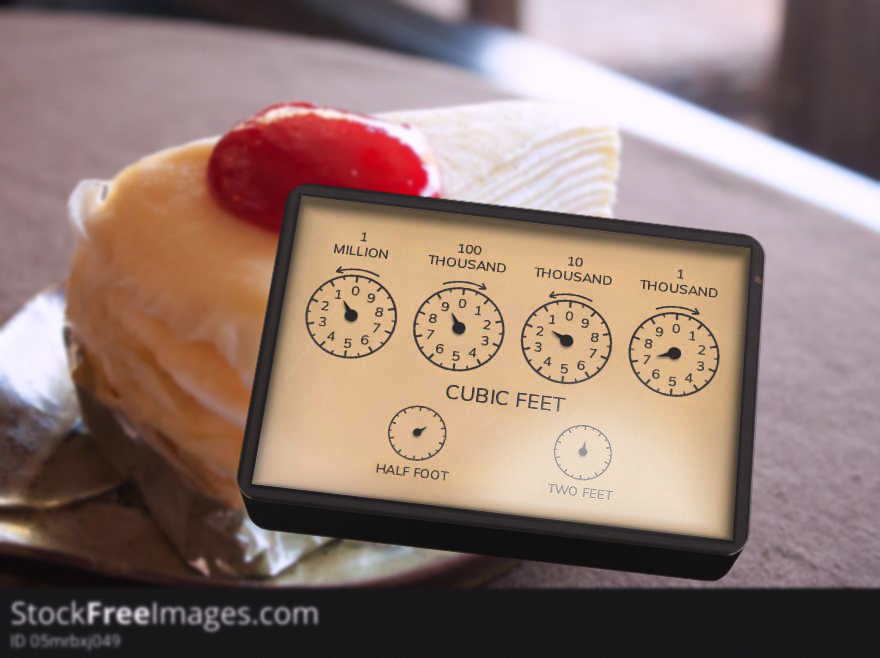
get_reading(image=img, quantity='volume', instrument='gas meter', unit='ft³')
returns 91700 ft³
